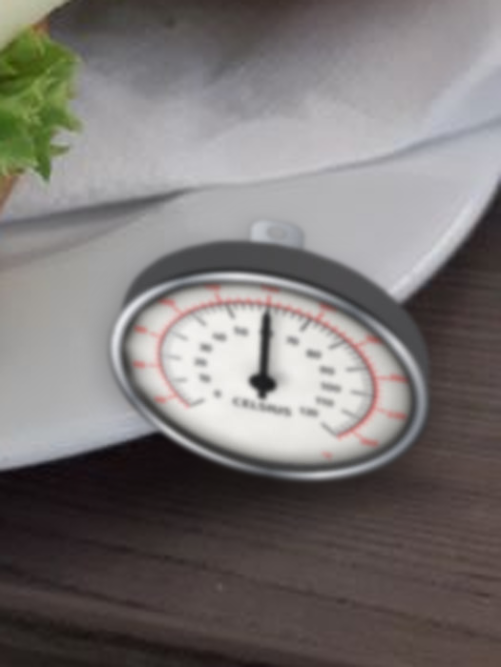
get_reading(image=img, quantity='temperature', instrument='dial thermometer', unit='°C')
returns 60 °C
